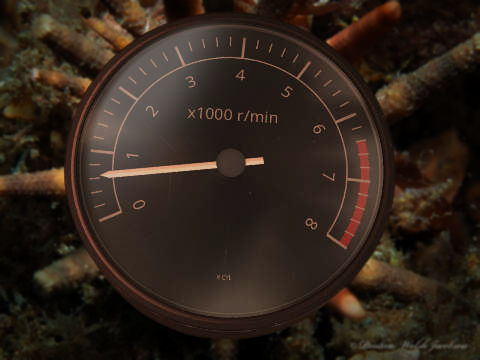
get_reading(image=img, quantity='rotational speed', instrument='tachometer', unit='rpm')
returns 600 rpm
